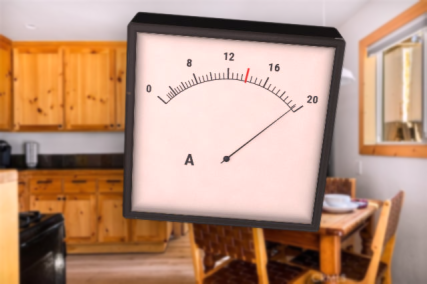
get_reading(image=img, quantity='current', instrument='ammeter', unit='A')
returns 19.5 A
